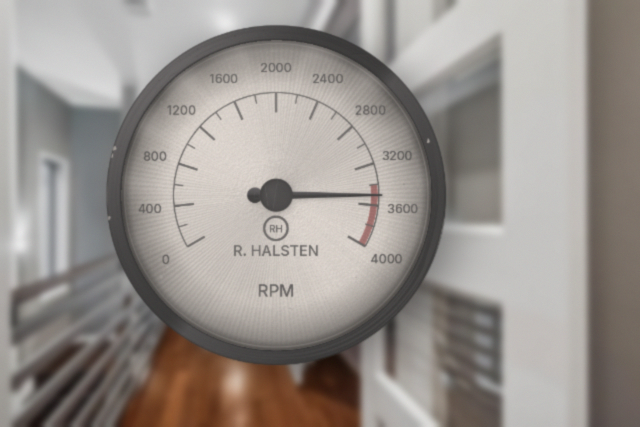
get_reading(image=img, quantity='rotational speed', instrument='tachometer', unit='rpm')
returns 3500 rpm
